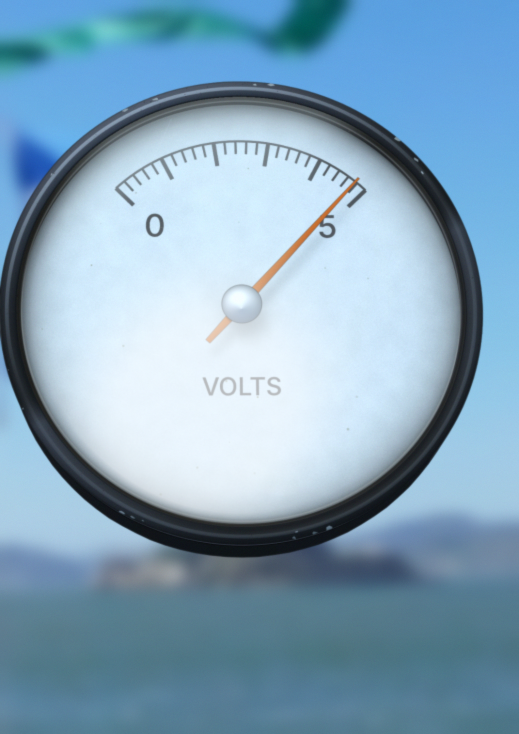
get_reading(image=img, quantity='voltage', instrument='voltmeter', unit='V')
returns 4.8 V
